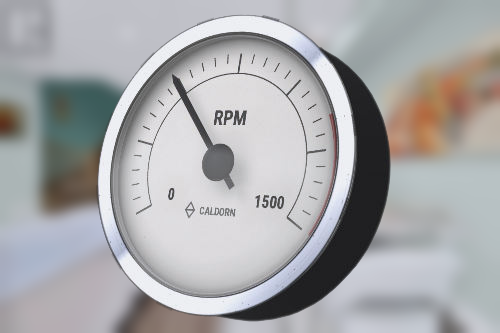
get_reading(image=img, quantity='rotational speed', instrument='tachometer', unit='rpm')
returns 500 rpm
